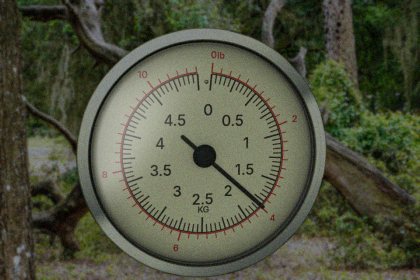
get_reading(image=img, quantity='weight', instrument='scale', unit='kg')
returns 1.8 kg
